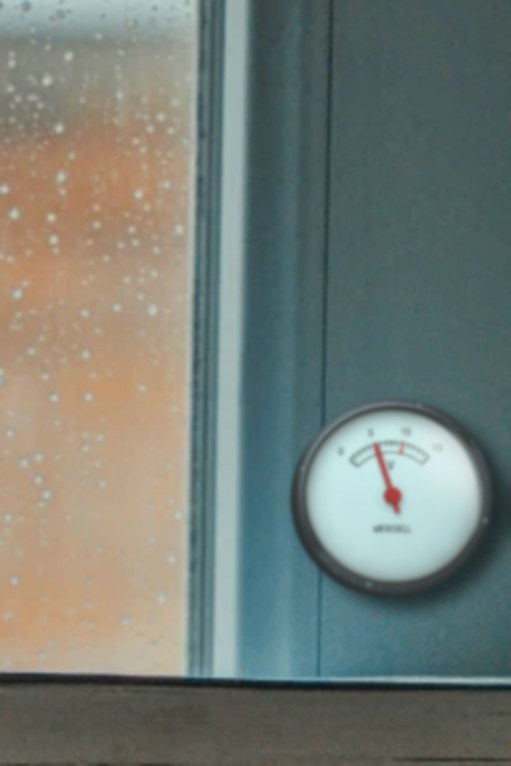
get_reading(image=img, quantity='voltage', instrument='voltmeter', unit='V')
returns 5 V
